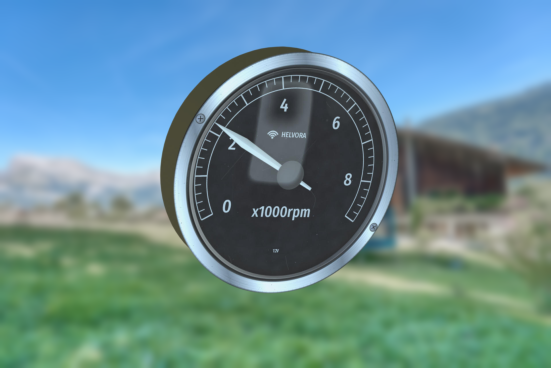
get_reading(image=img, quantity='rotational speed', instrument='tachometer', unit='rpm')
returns 2200 rpm
